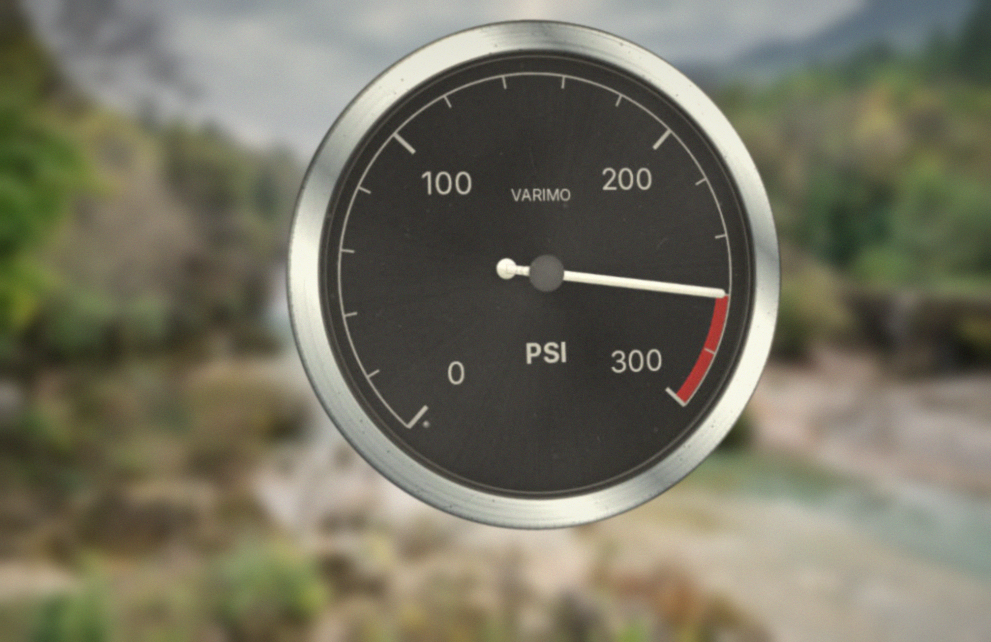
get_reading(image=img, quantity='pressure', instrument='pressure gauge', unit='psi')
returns 260 psi
